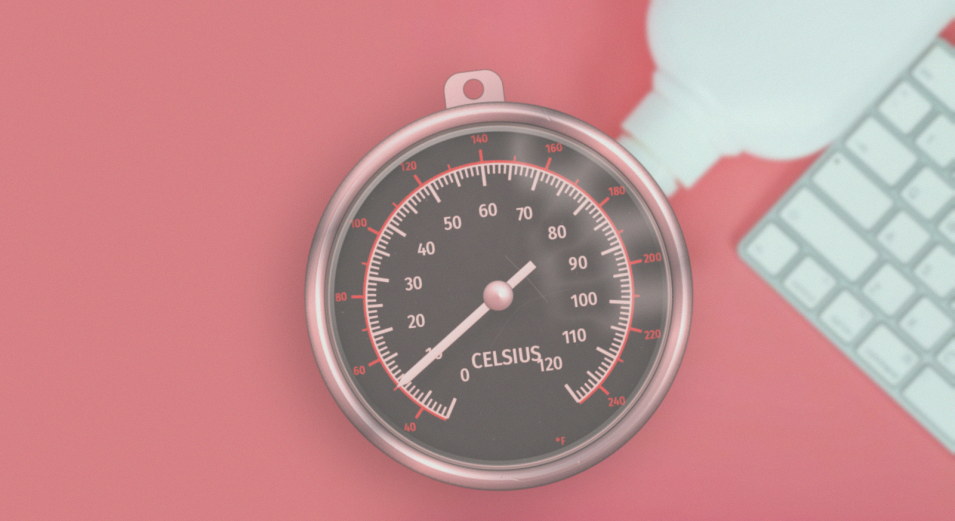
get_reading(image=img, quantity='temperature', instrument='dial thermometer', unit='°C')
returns 10 °C
